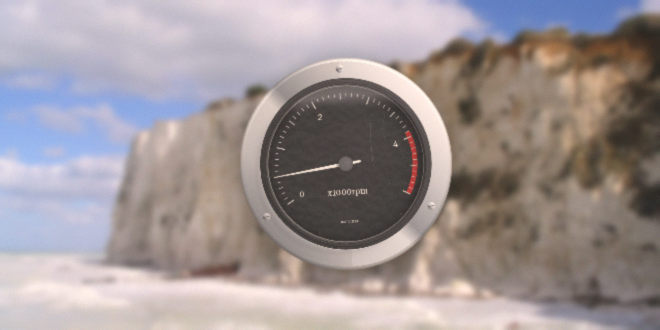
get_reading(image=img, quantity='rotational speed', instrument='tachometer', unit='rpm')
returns 500 rpm
